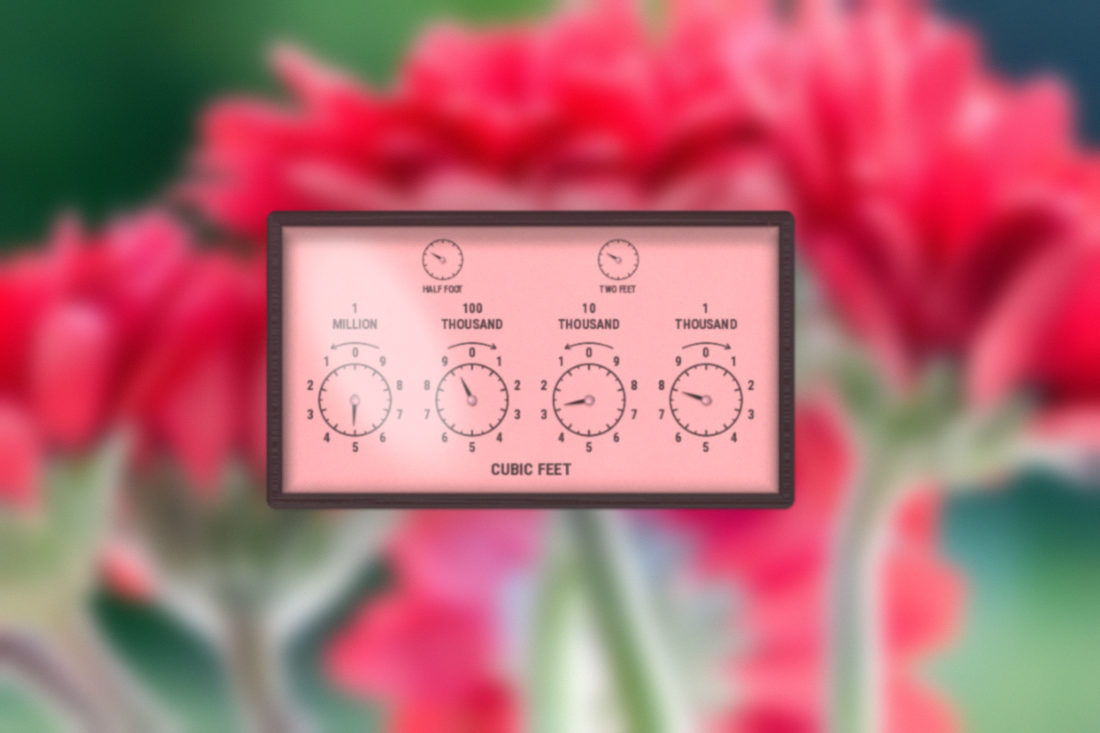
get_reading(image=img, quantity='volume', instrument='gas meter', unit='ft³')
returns 492800 ft³
